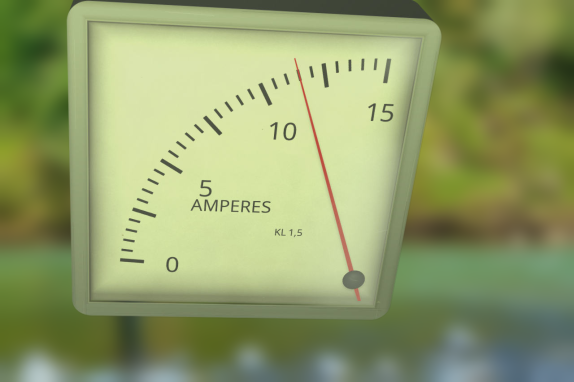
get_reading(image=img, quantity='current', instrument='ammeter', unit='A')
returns 11.5 A
